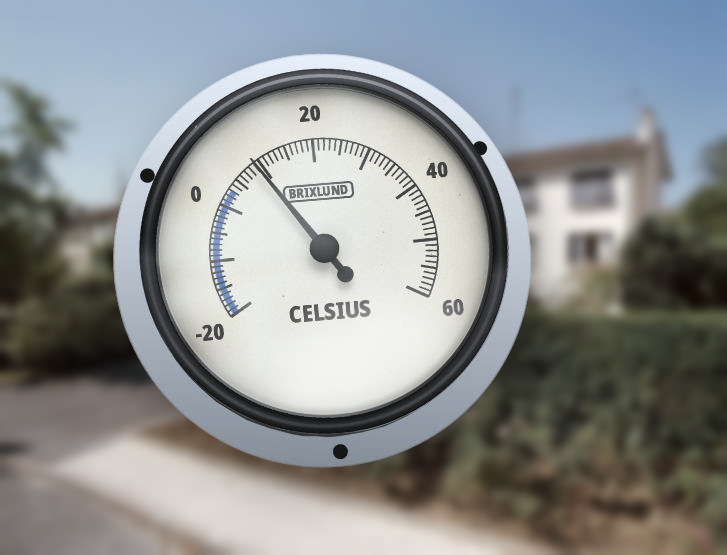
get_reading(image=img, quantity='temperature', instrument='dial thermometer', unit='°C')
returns 9 °C
